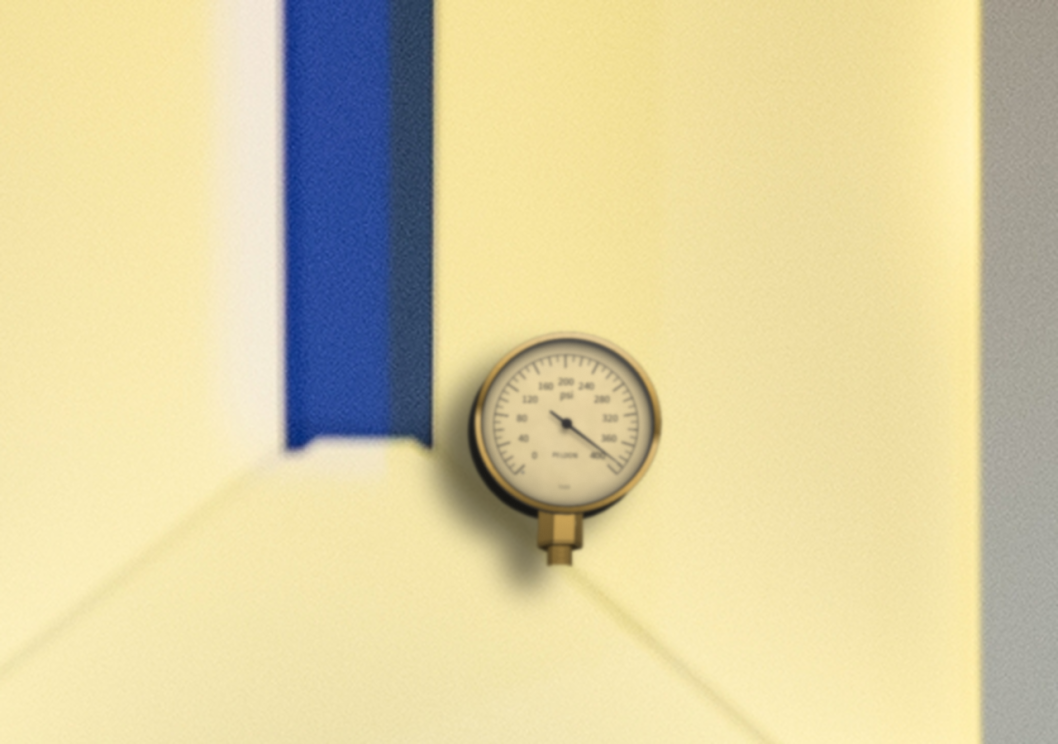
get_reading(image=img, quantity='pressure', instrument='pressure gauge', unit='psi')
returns 390 psi
